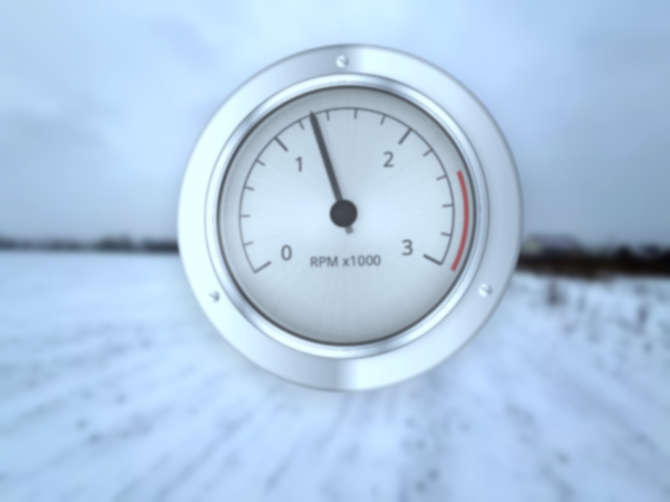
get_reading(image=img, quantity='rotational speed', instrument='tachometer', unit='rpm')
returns 1300 rpm
